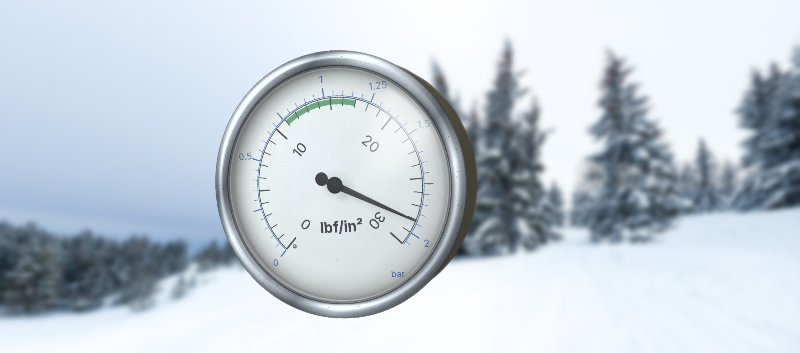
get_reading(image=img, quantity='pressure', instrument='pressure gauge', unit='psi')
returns 28 psi
